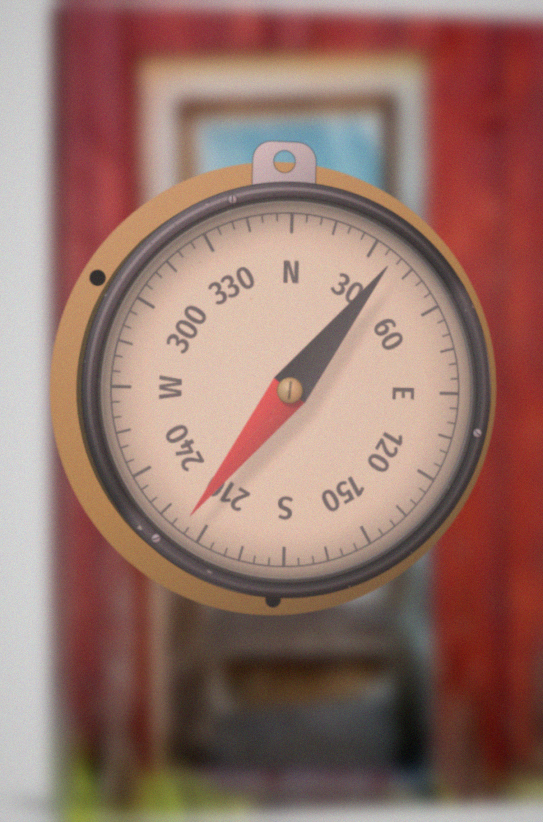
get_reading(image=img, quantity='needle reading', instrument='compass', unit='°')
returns 217.5 °
